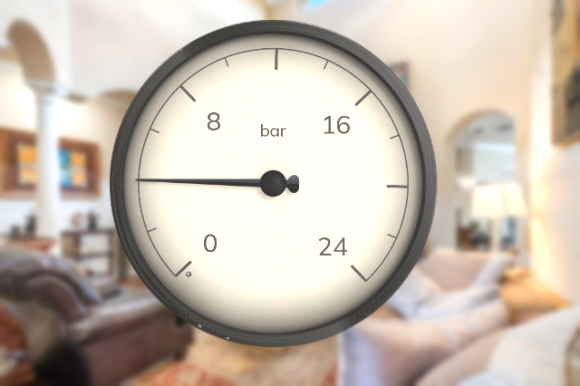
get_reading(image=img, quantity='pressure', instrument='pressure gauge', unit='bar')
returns 4 bar
